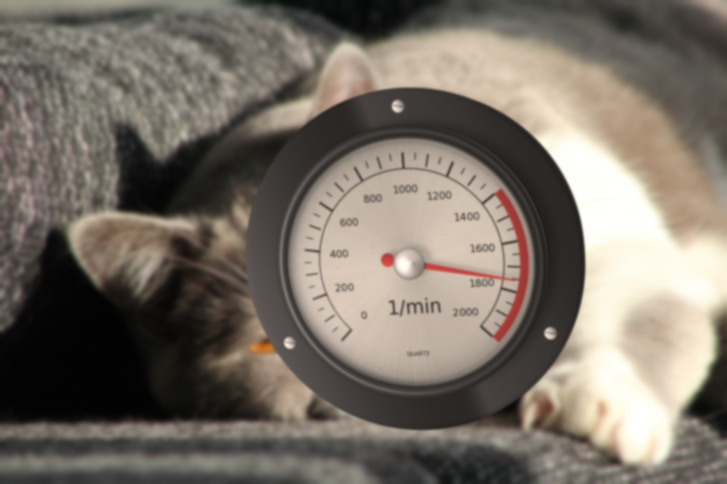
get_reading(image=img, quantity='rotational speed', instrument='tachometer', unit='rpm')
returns 1750 rpm
